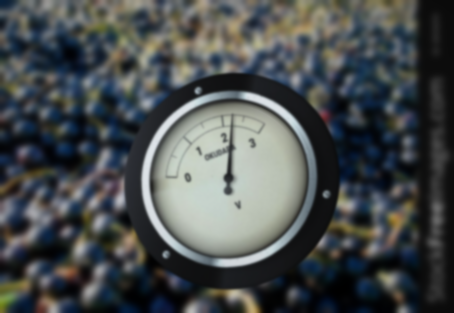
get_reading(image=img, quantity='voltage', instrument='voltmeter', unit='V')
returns 2.25 V
